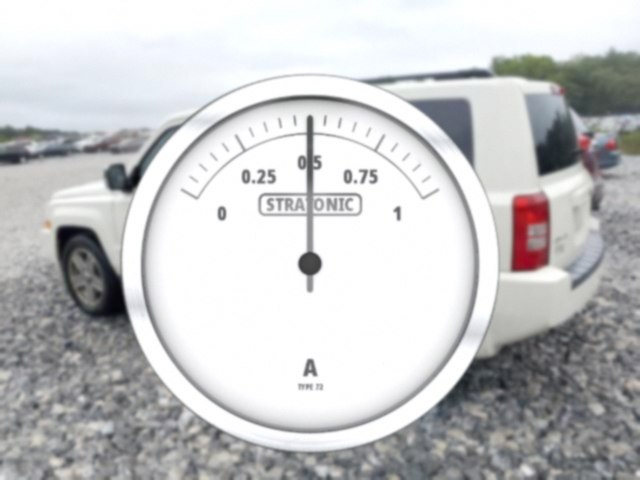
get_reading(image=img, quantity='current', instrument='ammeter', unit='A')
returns 0.5 A
